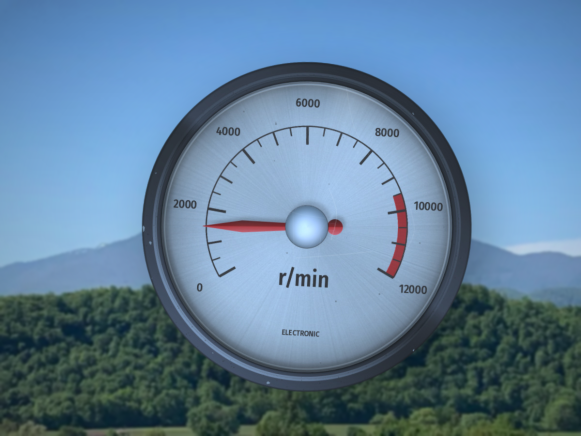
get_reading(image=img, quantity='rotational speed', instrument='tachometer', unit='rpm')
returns 1500 rpm
